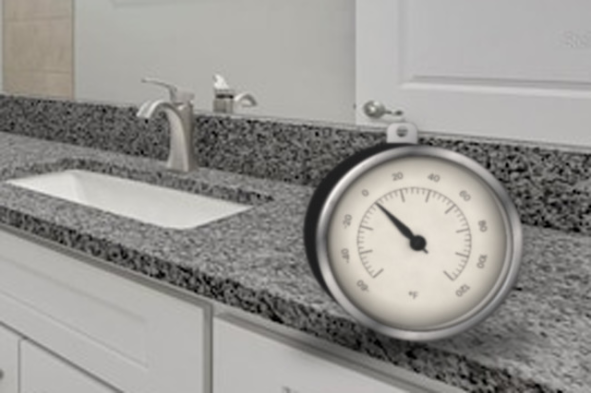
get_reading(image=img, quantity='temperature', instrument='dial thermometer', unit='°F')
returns 0 °F
